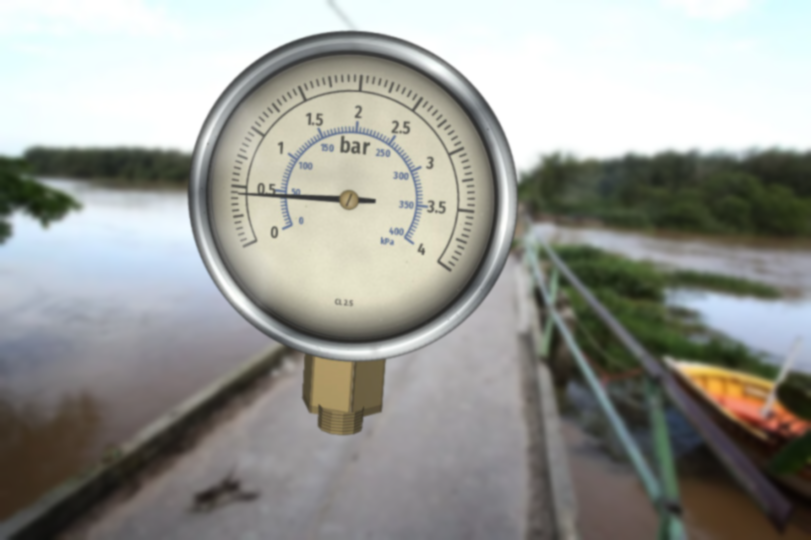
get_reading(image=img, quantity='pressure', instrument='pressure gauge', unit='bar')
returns 0.45 bar
